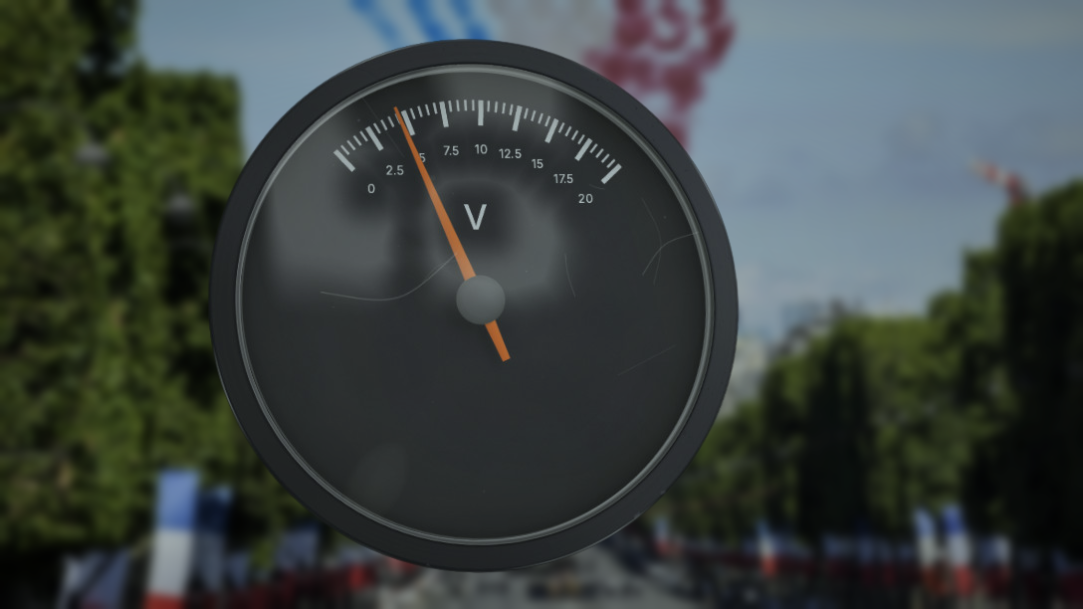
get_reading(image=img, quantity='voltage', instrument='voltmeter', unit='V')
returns 4.5 V
